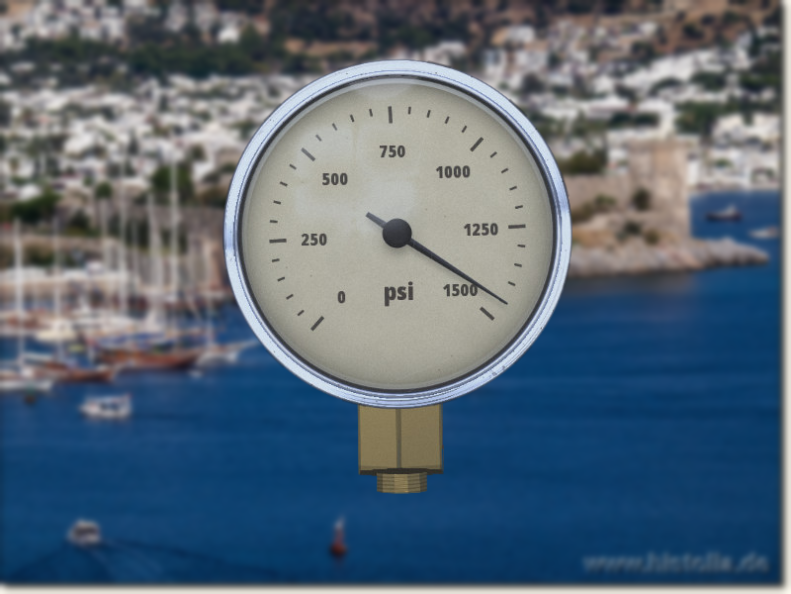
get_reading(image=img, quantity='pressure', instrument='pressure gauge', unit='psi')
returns 1450 psi
